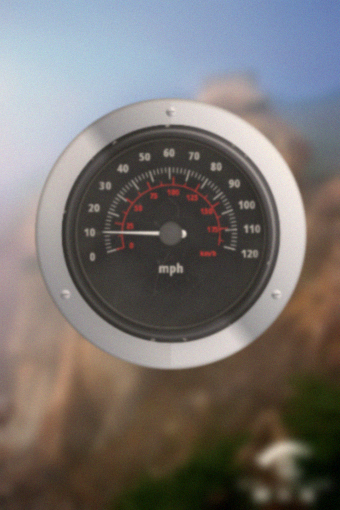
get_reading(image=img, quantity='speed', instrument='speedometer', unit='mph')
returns 10 mph
